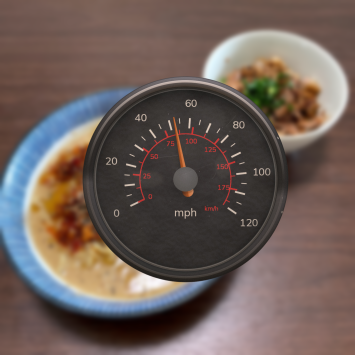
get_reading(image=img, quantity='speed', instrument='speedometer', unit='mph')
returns 52.5 mph
